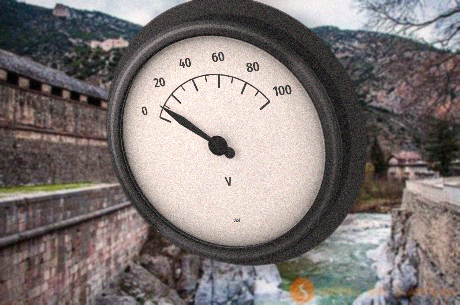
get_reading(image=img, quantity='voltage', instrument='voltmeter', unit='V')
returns 10 V
